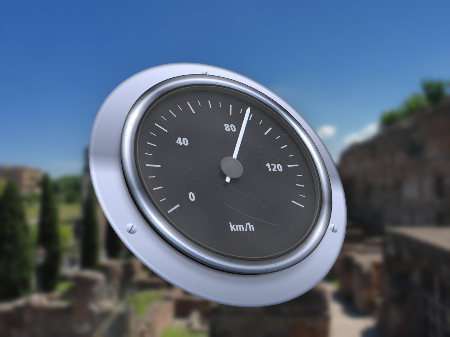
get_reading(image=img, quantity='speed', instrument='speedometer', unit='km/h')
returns 87.5 km/h
